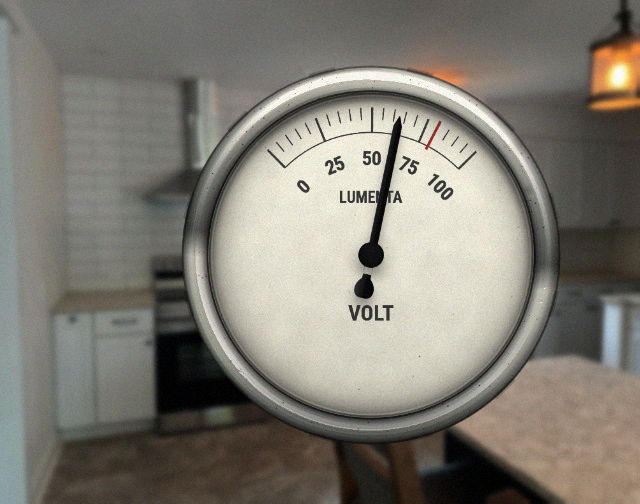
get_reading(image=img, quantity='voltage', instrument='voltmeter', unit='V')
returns 62.5 V
